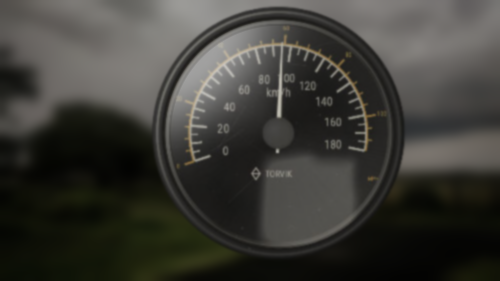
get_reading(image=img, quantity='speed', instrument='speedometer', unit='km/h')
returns 95 km/h
